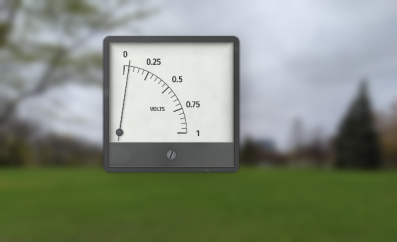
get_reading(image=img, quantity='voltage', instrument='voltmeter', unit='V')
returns 0.05 V
